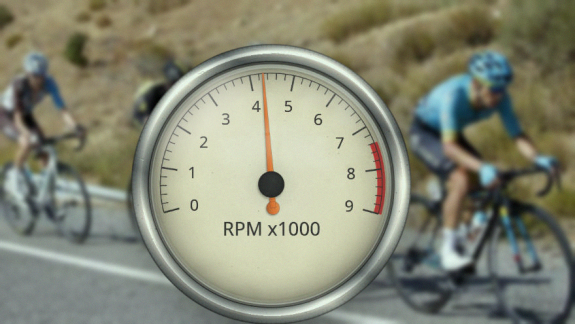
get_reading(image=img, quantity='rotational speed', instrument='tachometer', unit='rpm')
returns 4300 rpm
